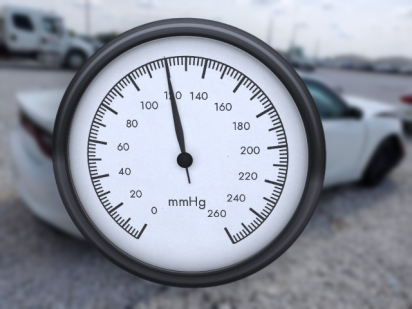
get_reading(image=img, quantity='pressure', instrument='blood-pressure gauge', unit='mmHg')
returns 120 mmHg
